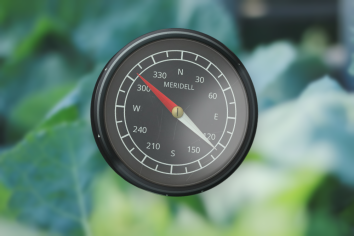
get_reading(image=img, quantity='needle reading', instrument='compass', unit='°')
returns 307.5 °
